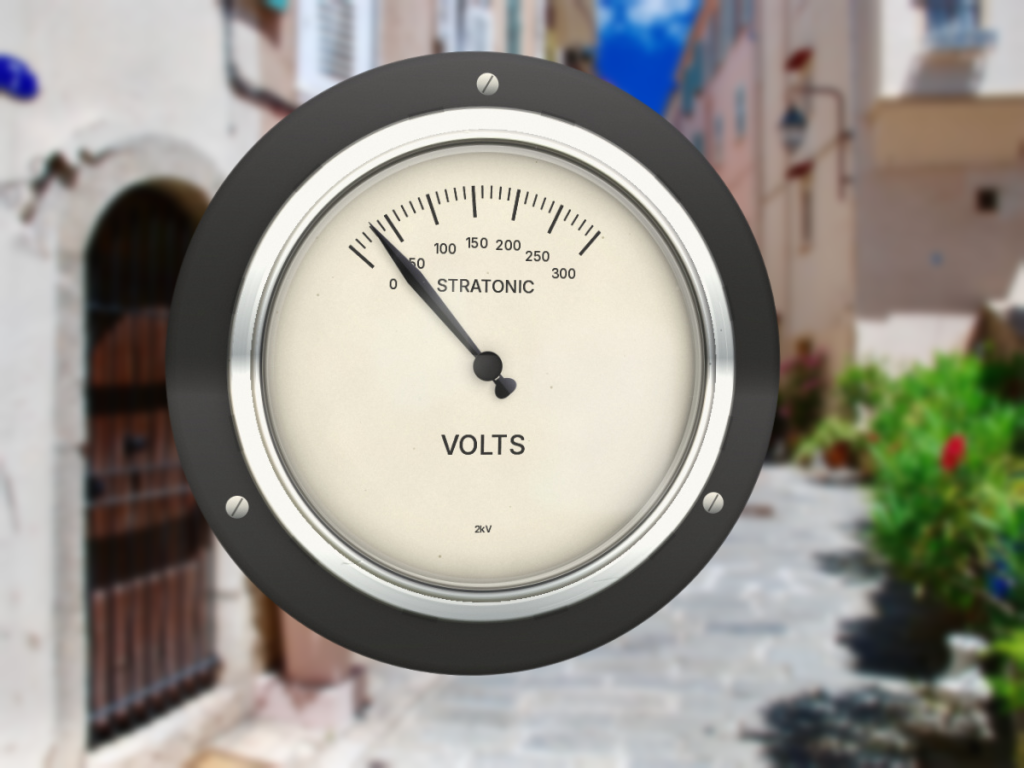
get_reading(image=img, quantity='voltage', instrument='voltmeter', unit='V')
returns 30 V
